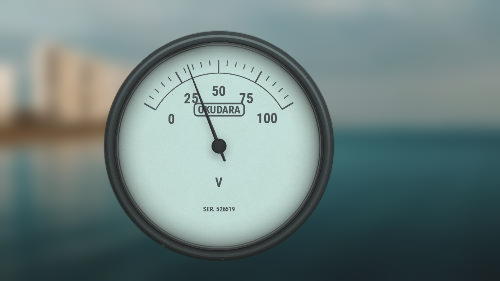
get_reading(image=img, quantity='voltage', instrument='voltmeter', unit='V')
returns 32.5 V
